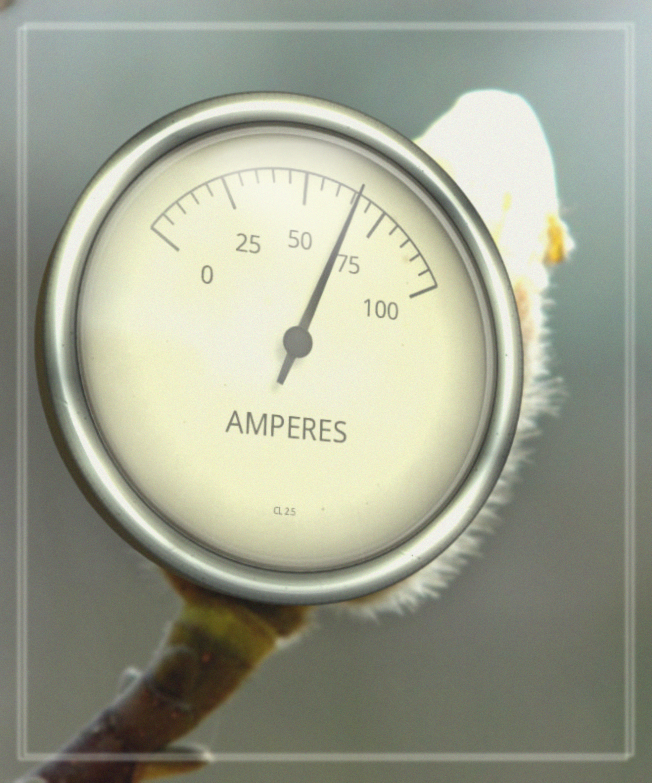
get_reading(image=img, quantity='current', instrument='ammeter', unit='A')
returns 65 A
